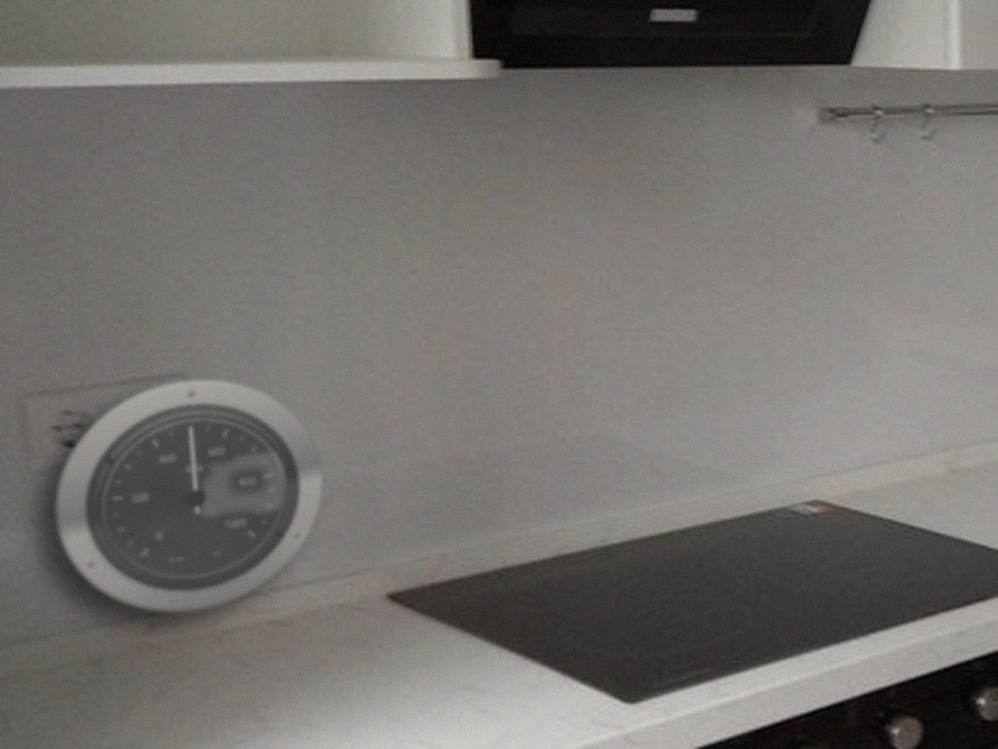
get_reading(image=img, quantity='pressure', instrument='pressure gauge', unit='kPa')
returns 500 kPa
